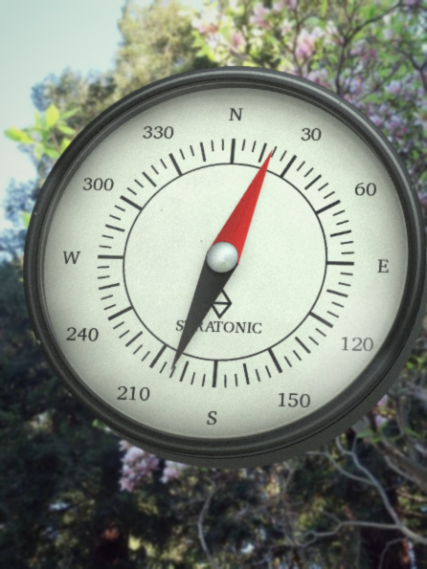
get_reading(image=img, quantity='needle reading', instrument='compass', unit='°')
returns 20 °
